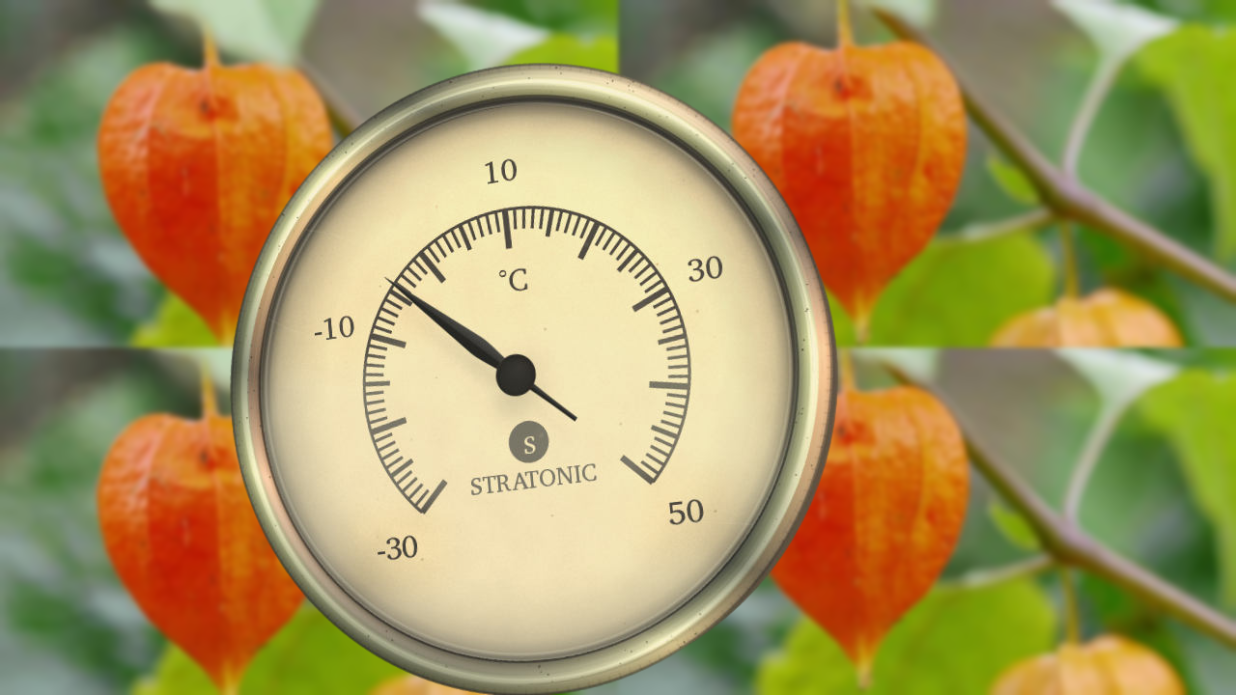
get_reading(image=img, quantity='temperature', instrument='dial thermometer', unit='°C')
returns -4 °C
